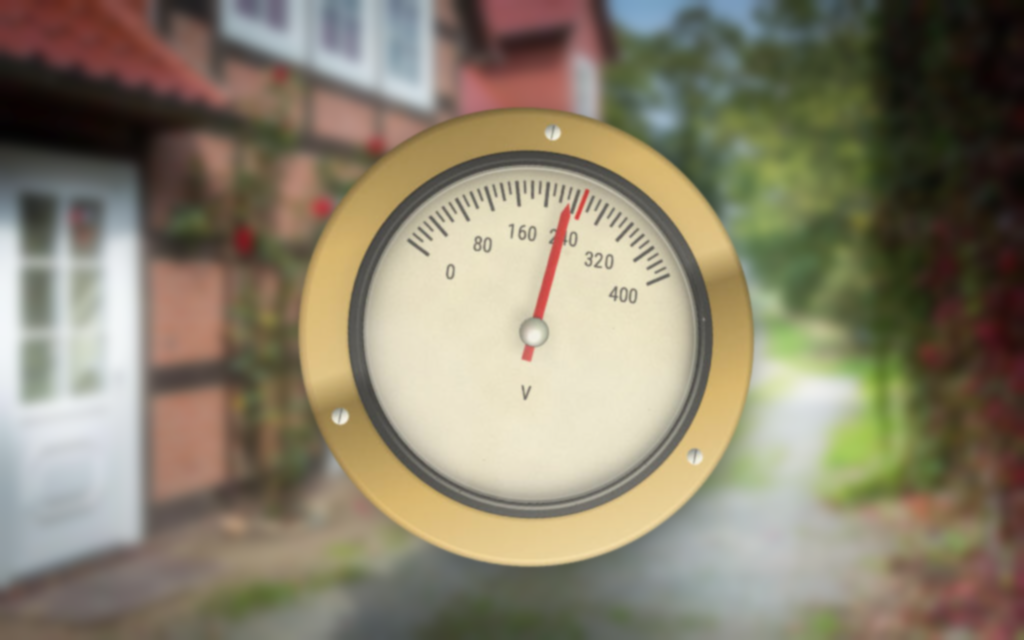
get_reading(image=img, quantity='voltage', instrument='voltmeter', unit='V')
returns 230 V
